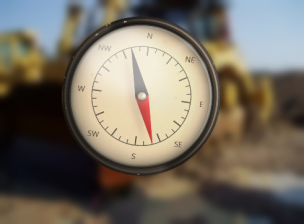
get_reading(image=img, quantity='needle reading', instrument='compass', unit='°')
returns 160 °
